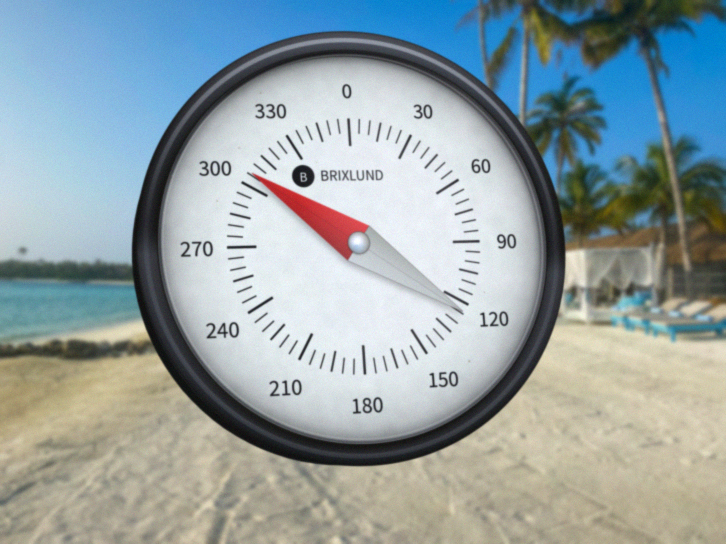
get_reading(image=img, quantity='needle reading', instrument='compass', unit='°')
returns 305 °
